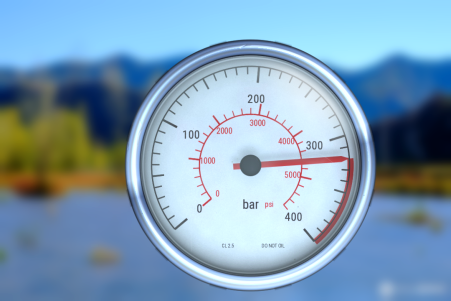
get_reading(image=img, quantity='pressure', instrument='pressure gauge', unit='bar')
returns 320 bar
